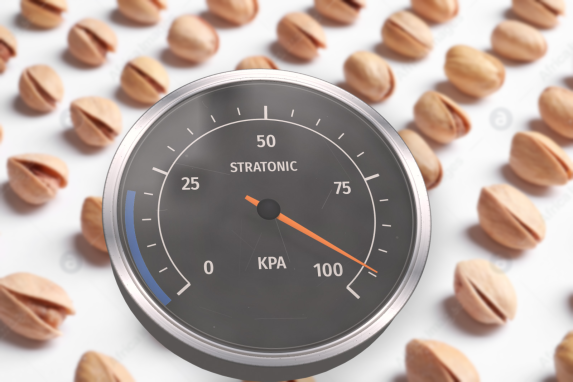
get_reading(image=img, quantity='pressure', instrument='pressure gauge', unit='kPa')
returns 95 kPa
